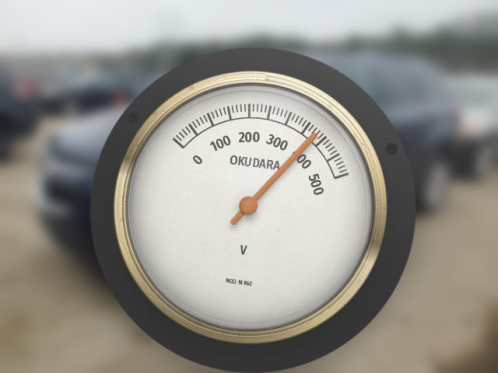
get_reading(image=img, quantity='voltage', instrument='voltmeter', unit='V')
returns 380 V
